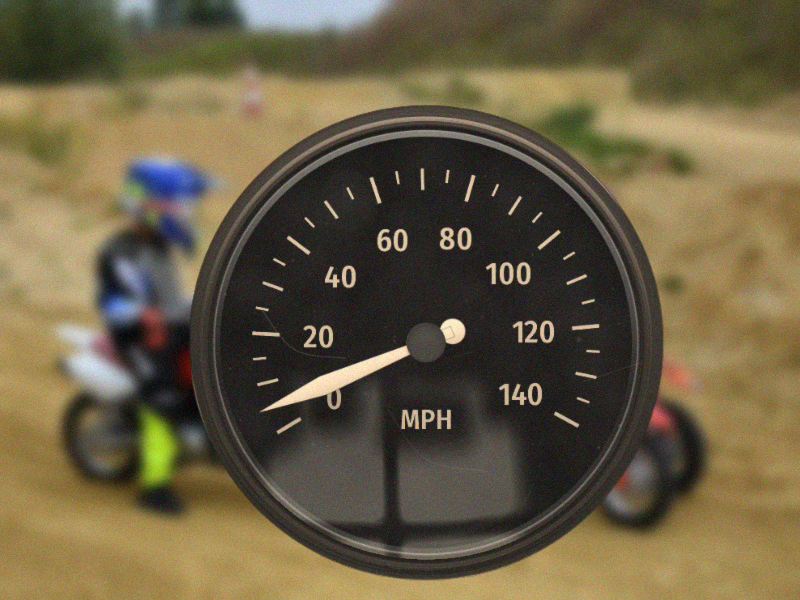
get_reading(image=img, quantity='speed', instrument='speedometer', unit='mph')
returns 5 mph
